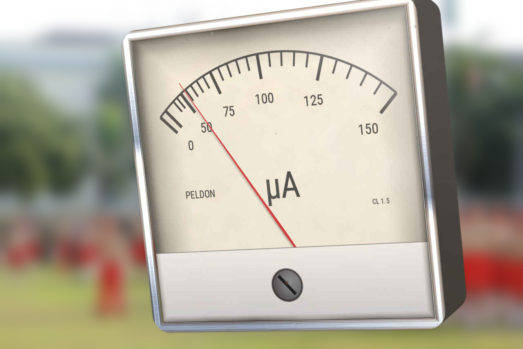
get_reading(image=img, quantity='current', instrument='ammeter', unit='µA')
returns 55 µA
